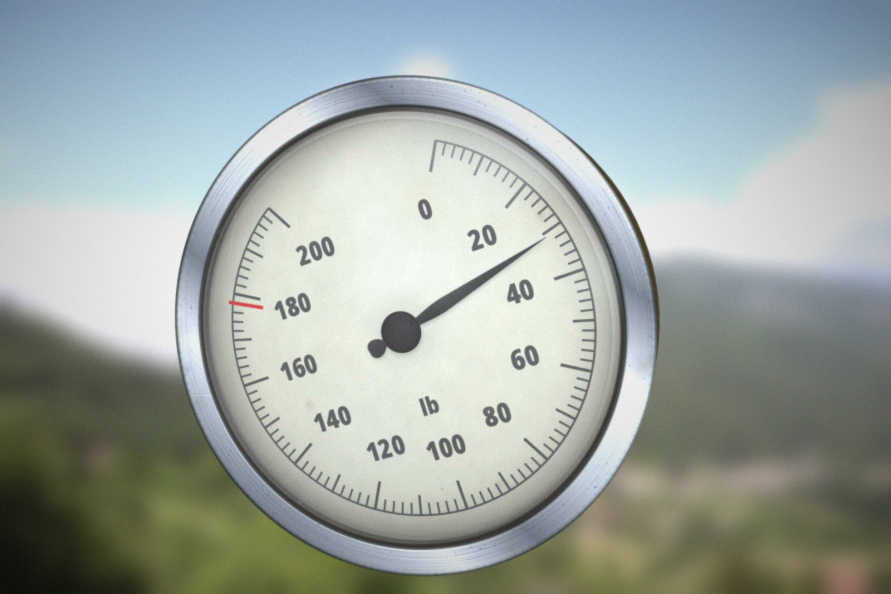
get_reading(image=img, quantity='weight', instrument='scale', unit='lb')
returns 31 lb
